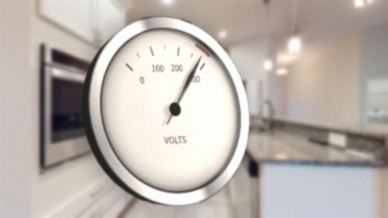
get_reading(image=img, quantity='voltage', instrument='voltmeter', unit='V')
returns 275 V
